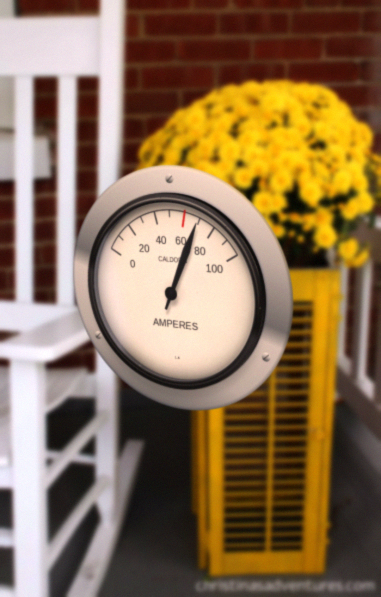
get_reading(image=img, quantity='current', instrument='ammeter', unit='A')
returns 70 A
